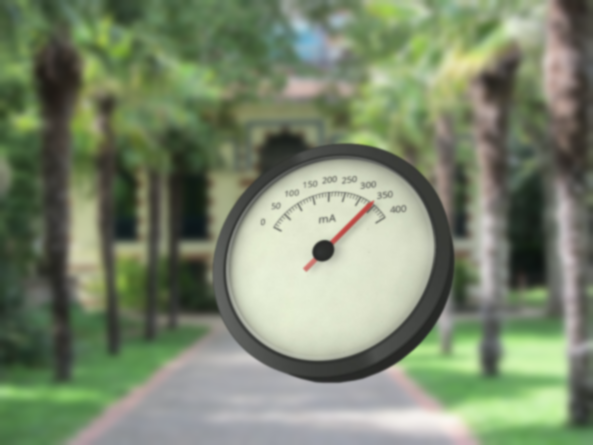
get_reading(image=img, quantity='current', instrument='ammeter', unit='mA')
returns 350 mA
